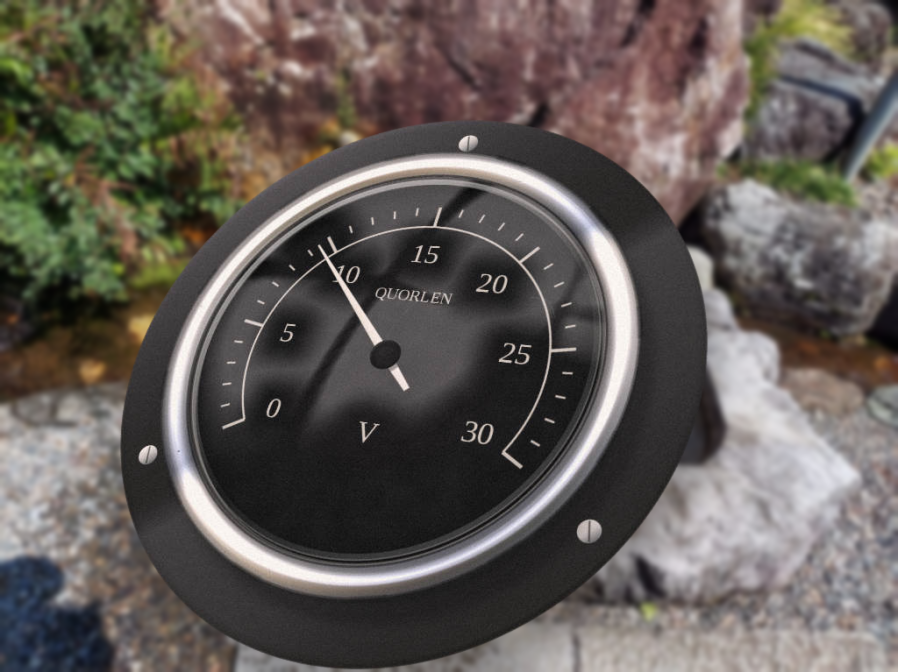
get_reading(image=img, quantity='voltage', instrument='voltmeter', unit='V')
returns 9.5 V
